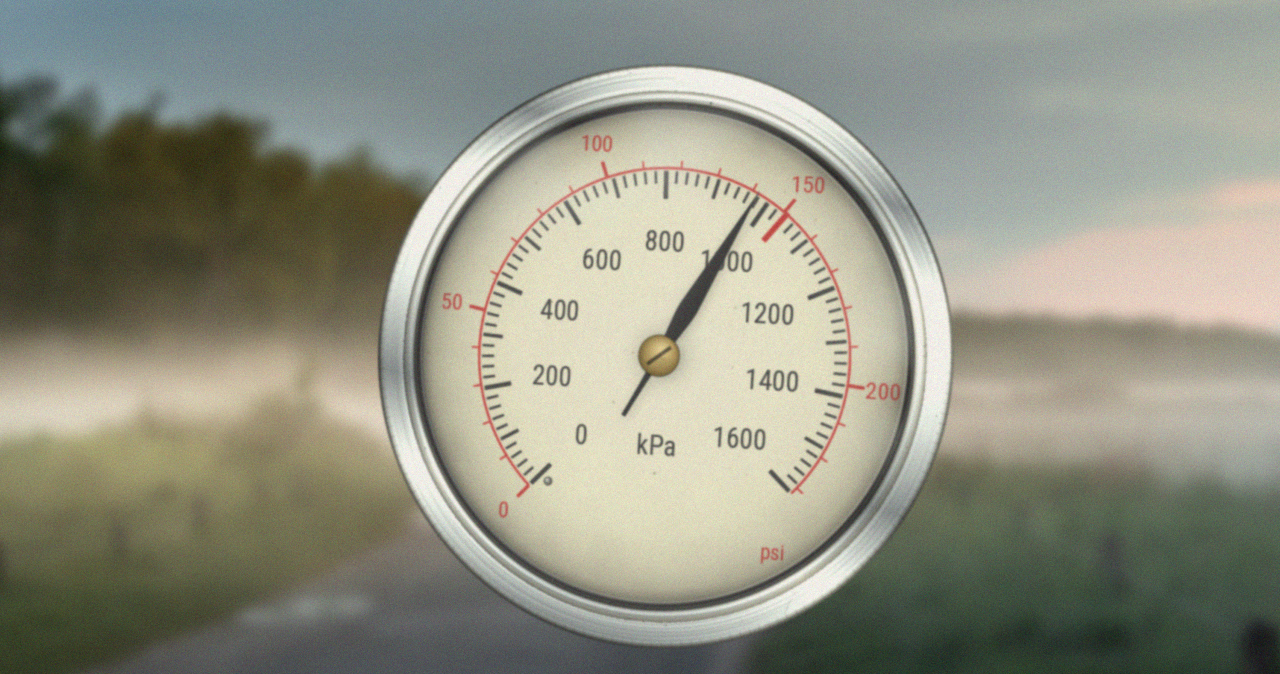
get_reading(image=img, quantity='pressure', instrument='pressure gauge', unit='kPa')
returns 980 kPa
